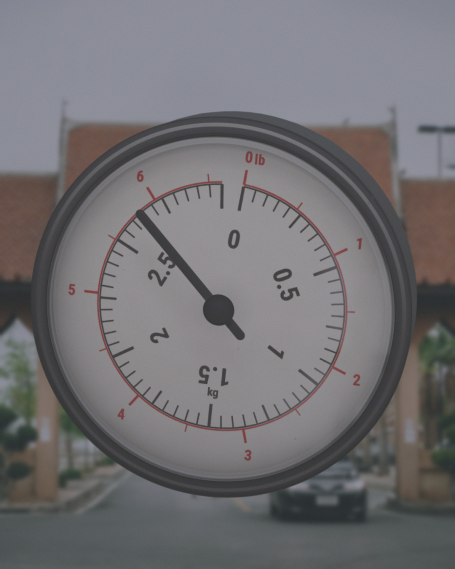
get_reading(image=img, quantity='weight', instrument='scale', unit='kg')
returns 2.65 kg
